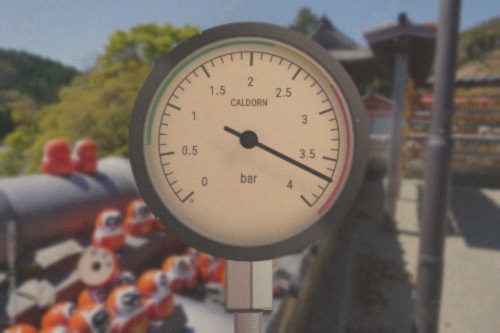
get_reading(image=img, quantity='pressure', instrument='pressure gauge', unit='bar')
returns 3.7 bar
